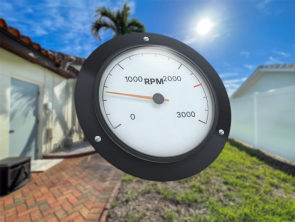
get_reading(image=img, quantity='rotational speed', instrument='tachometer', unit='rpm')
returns 500 rpm
